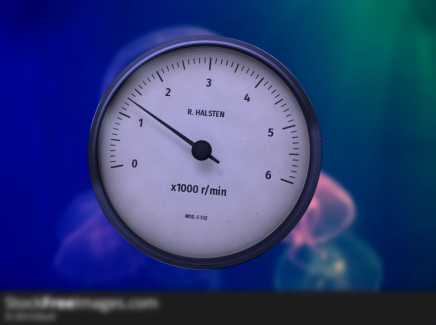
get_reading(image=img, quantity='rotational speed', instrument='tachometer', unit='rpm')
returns 1300 rpm
